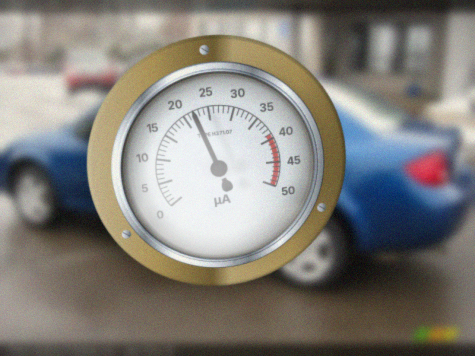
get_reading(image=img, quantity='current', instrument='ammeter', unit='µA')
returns 22 µA
